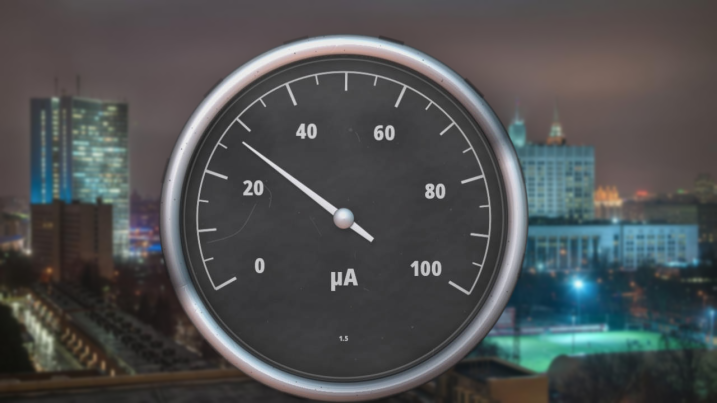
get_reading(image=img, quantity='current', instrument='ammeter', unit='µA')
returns 27.5 µA
